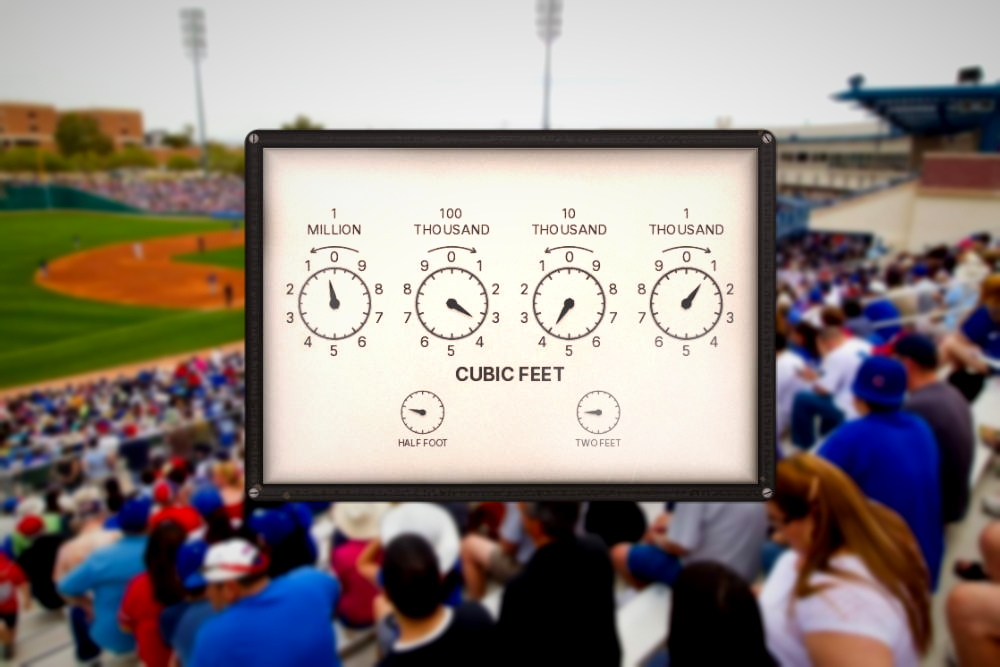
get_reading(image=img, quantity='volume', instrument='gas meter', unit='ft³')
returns 34100 ft³
